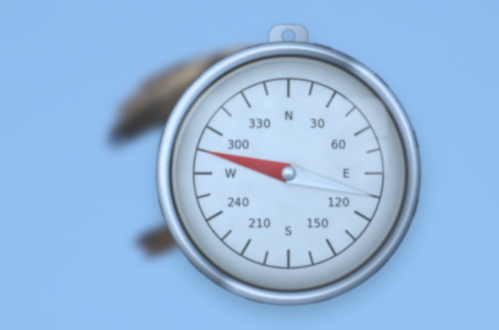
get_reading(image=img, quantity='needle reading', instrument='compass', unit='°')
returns 285 °
